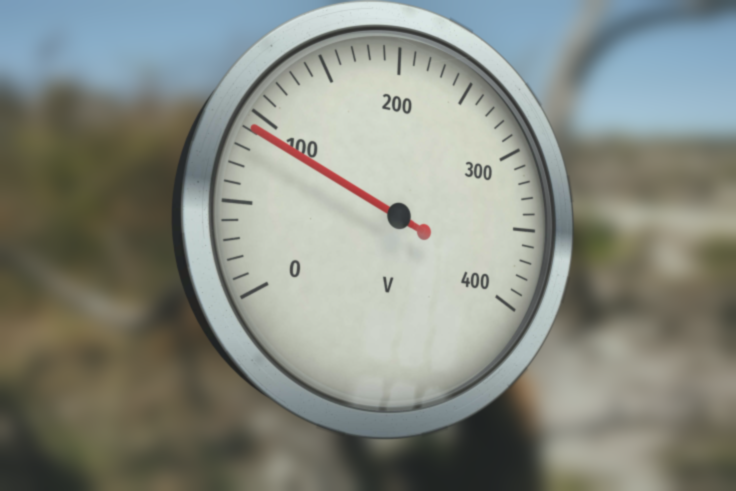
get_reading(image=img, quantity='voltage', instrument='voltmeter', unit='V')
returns 90 V
